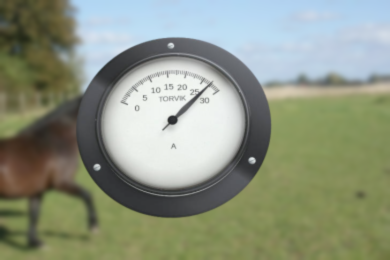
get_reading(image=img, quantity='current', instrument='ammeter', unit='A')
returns 27.5 A
